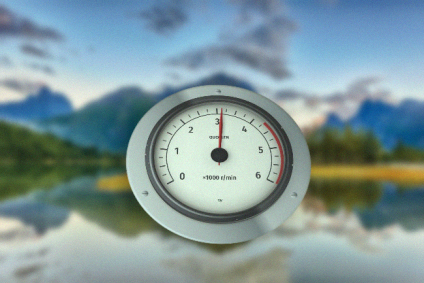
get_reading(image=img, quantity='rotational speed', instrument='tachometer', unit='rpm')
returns 3125 rpm
